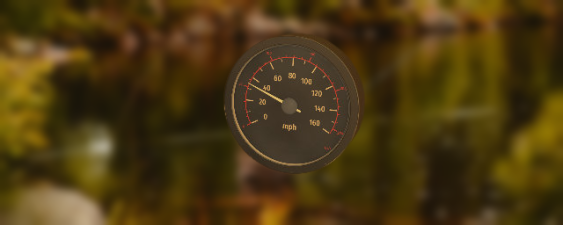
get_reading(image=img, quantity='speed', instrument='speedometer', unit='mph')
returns 35 mph
